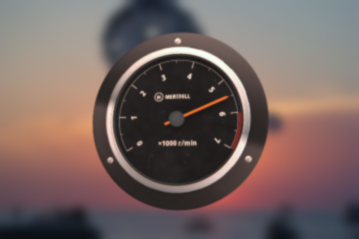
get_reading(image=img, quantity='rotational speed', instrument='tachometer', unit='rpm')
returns 5500 rpm
